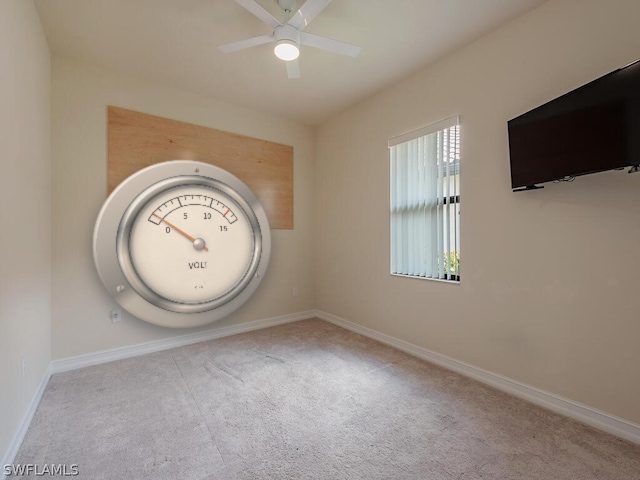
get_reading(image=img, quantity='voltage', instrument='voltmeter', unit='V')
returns 1 V
